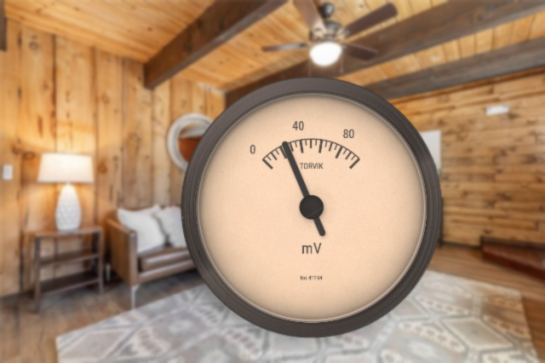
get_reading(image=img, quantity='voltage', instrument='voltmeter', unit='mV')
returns 25 mV
